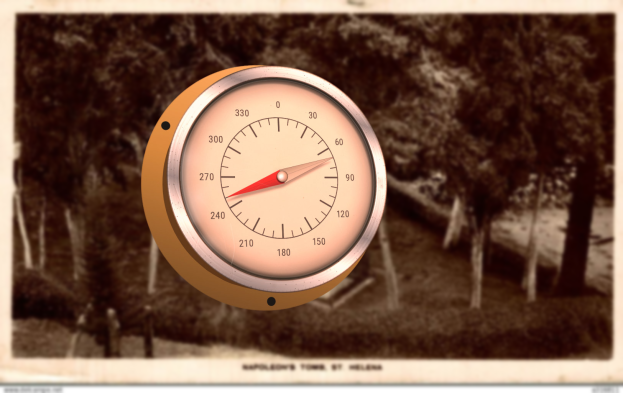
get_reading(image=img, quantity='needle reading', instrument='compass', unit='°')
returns 250 °
